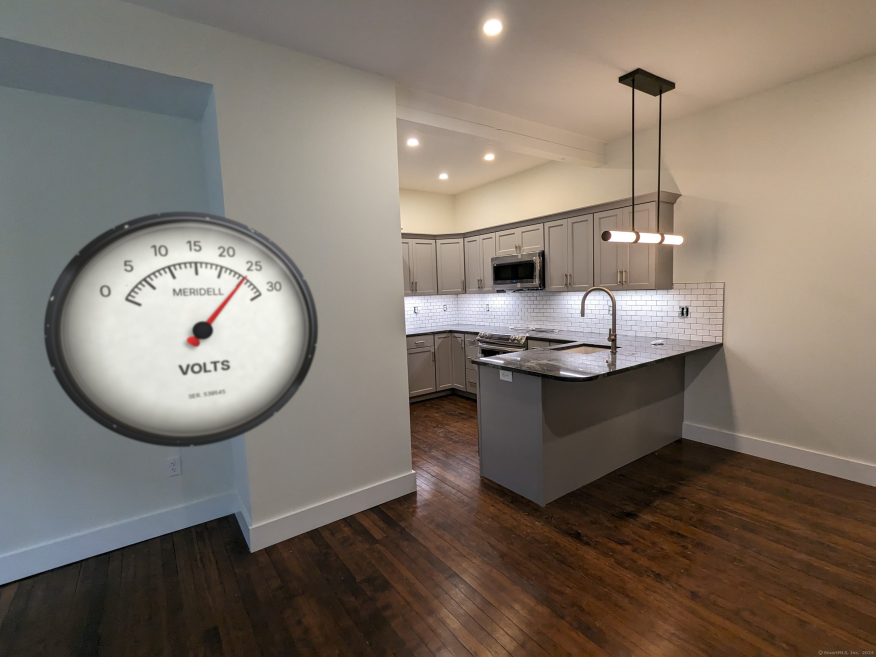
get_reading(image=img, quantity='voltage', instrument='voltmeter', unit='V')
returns 25 V
